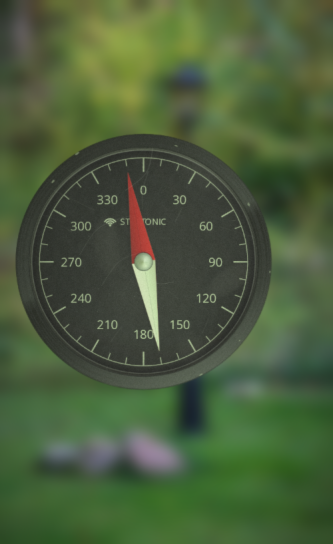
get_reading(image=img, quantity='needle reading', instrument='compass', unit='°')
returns 350 °
